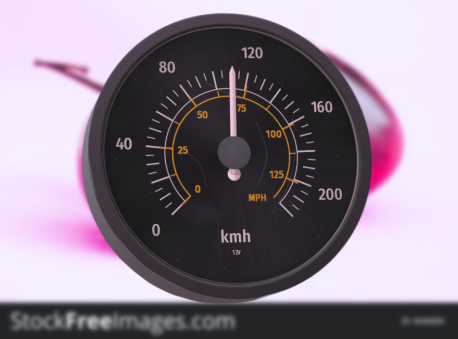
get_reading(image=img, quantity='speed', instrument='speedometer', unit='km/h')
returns 110 km/h
